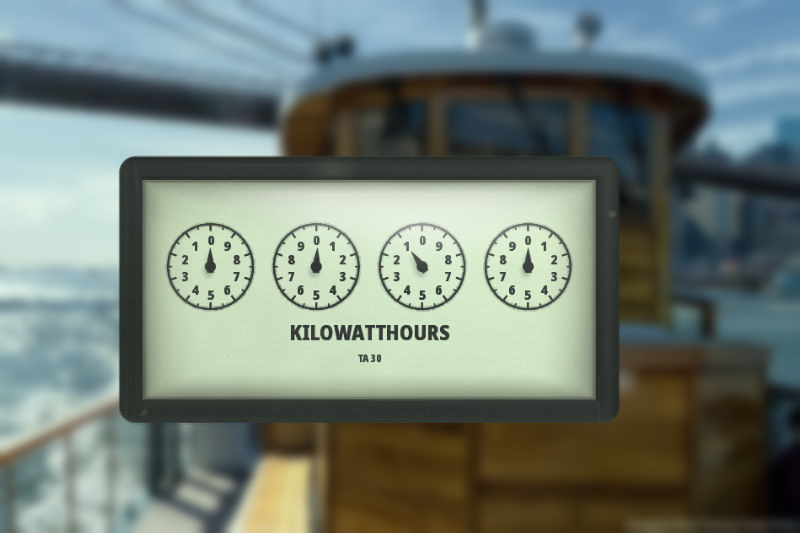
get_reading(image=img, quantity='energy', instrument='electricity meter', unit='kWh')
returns 10 kWh
